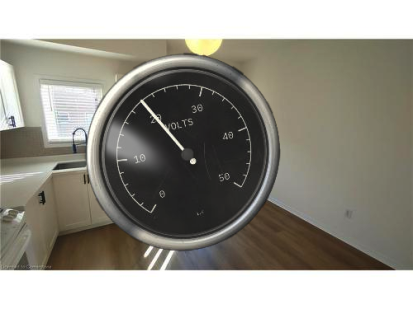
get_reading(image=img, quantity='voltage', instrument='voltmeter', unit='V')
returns 20 V
